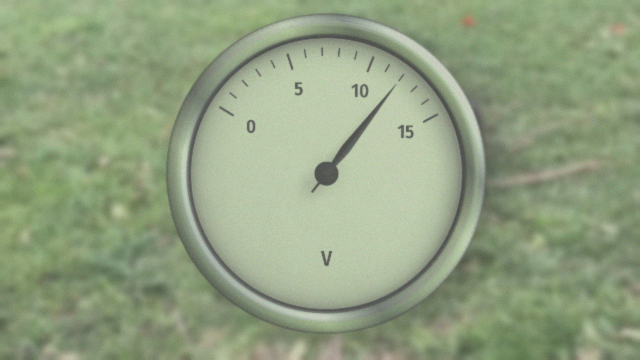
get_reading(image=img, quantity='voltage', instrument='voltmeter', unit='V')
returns 12 V
